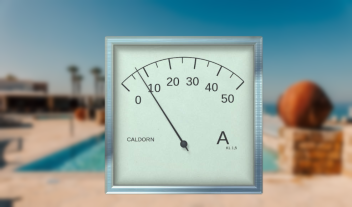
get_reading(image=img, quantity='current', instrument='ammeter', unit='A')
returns 7.5 A
